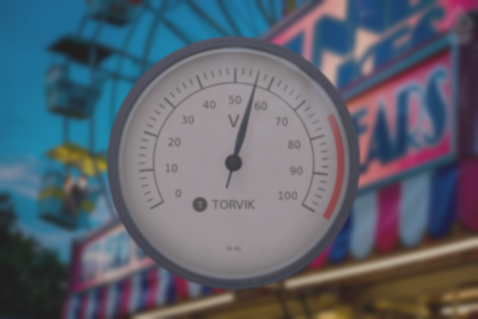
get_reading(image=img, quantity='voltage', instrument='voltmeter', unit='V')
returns 56 V
